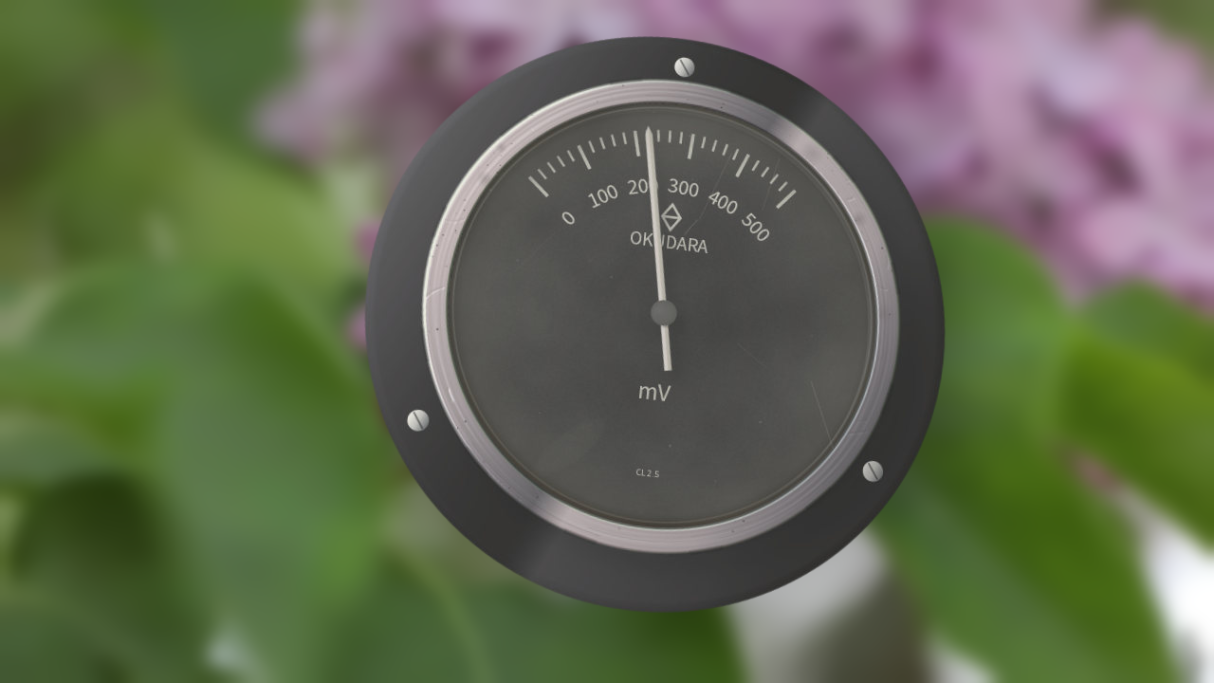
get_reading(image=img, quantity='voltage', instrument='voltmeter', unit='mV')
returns 220 mV
